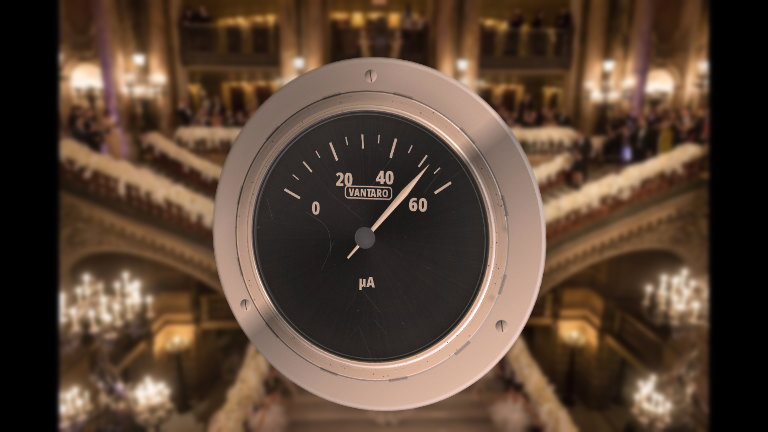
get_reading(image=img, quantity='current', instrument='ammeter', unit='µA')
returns 52.5 µA
